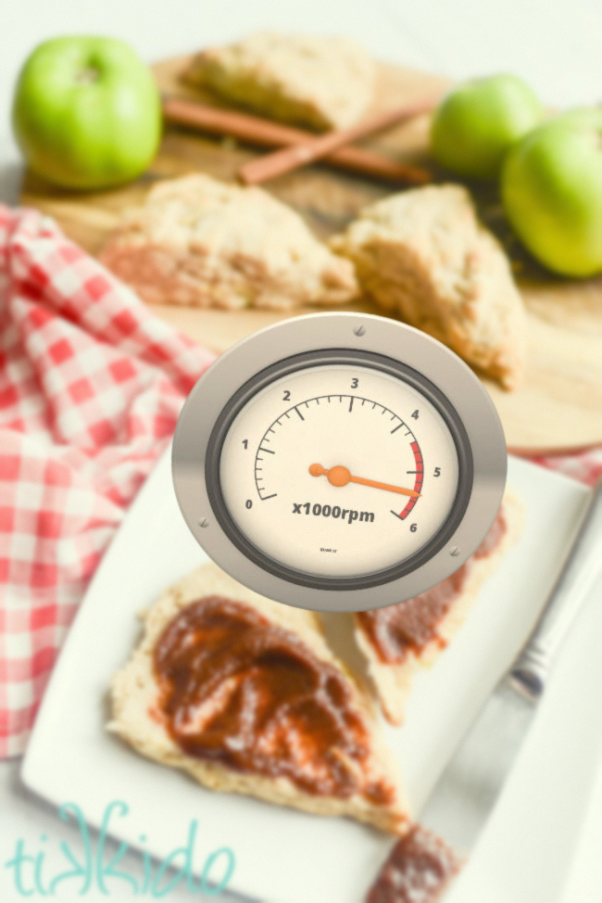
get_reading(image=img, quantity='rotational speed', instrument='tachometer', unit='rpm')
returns 5400 rpm
